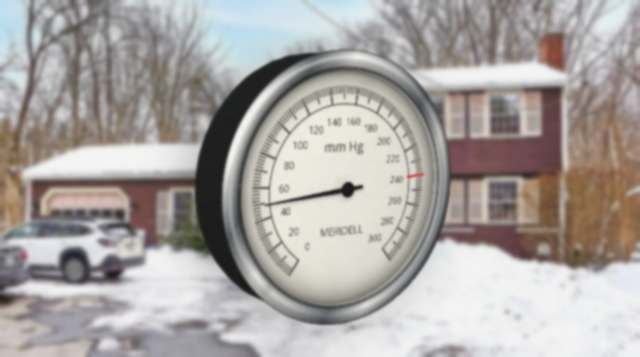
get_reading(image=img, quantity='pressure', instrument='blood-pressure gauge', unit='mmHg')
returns 50 mmHg
